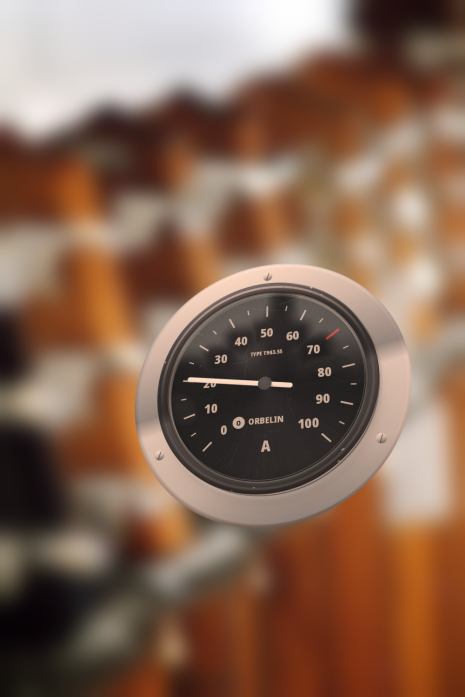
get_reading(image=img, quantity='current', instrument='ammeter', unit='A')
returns 20 A
